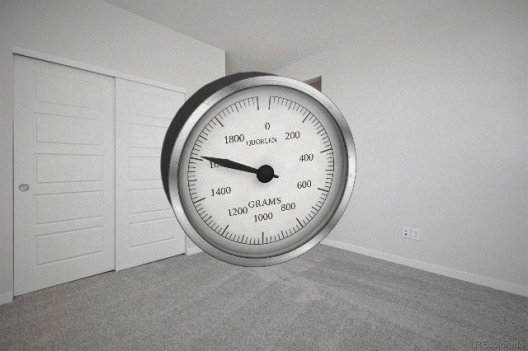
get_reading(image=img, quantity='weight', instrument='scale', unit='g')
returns 1620 g
